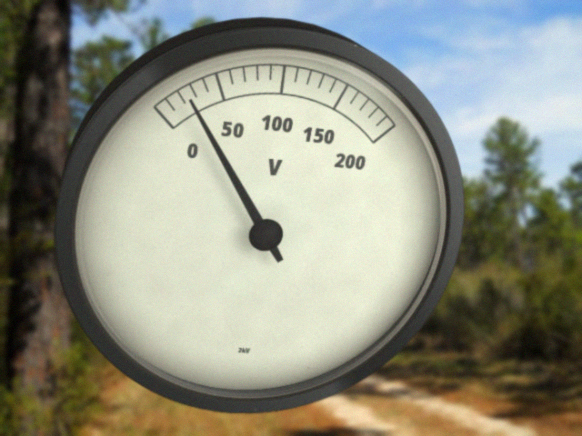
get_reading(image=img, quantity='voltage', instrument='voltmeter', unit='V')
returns 25 V
